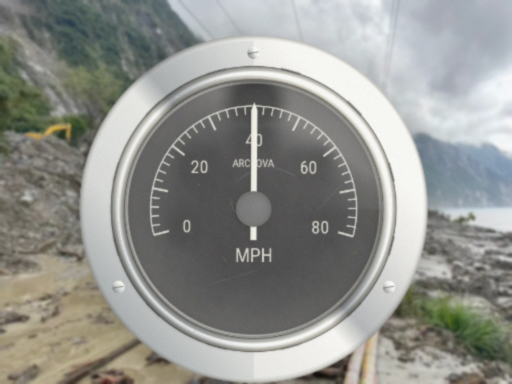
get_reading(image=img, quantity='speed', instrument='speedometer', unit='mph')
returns 40 mph
